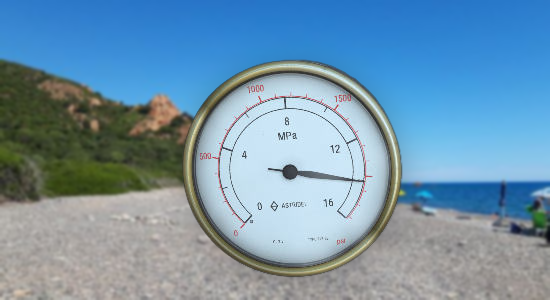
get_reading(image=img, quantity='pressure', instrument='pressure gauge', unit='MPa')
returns 14 MPa
